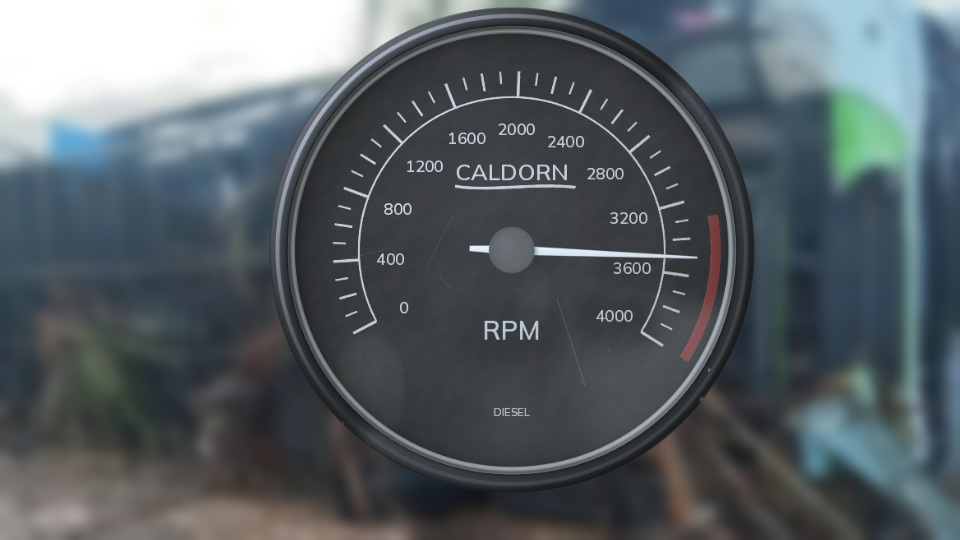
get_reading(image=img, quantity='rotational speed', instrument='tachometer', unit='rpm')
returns 3500 rpm
